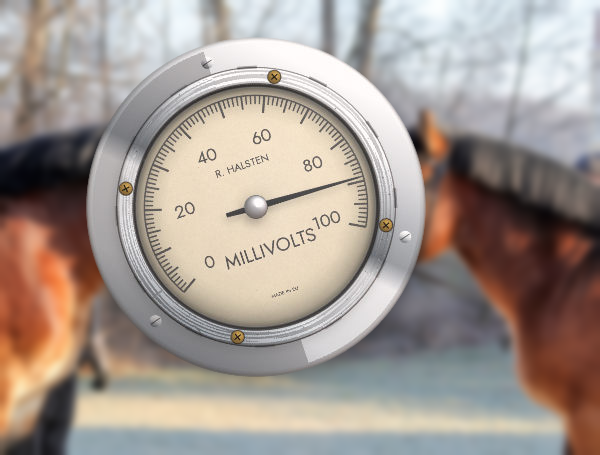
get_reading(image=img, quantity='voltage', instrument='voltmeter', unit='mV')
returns 89 mV
